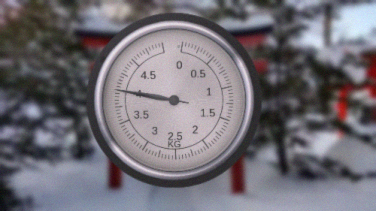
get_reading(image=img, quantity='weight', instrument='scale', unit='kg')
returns 4 kg
